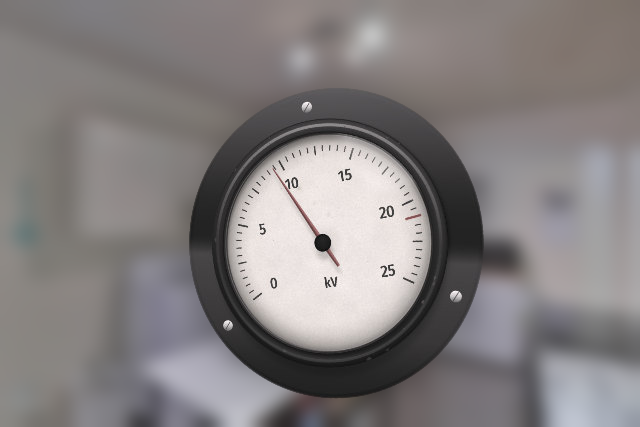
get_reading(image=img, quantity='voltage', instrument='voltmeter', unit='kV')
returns 9.5 kV
